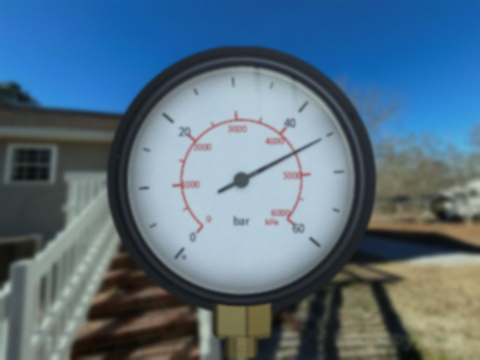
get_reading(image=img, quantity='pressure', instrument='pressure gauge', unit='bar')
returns 45 bar
